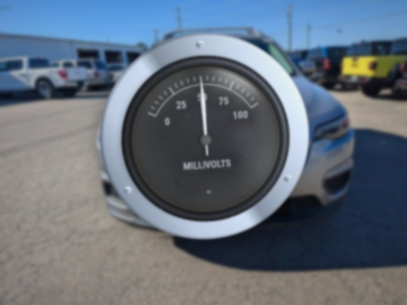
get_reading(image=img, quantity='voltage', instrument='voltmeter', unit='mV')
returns 50 mV
